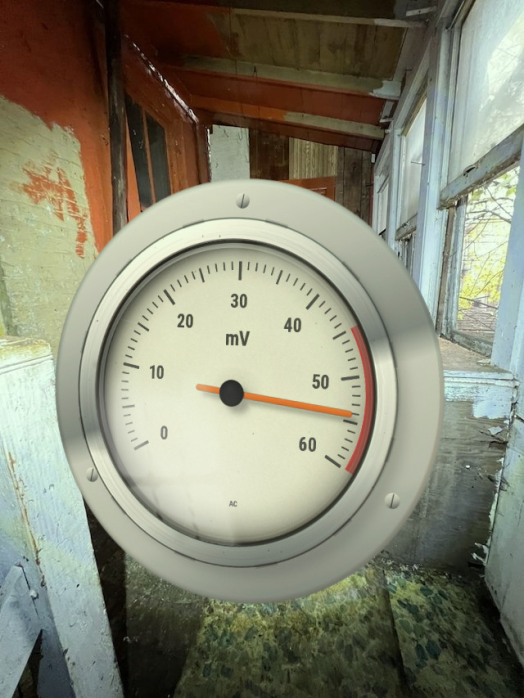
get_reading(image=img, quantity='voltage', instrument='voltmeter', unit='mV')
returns 54 mV
